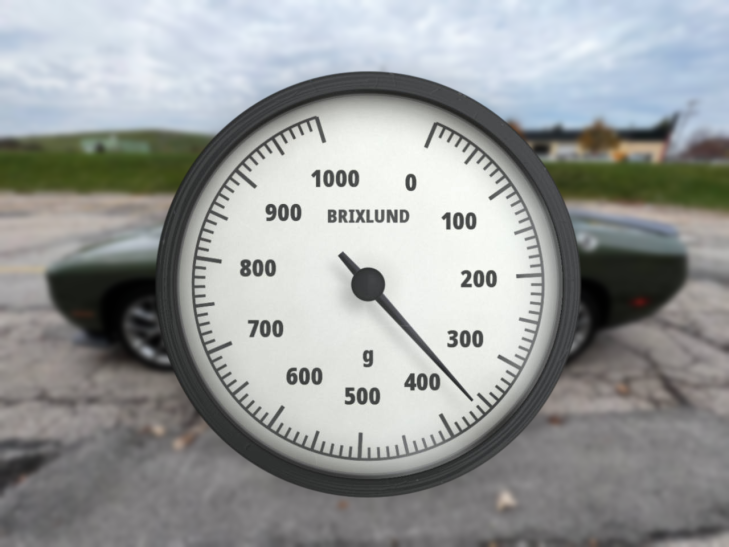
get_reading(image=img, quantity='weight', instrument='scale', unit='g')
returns 360 g
